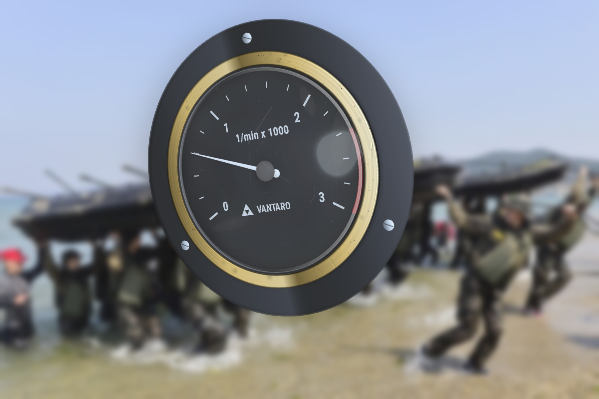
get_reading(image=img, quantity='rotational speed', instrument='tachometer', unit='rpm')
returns 600 rpm
